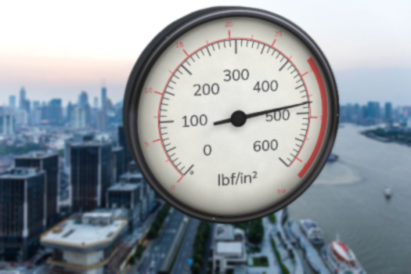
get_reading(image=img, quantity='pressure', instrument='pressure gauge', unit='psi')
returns 480 psi
